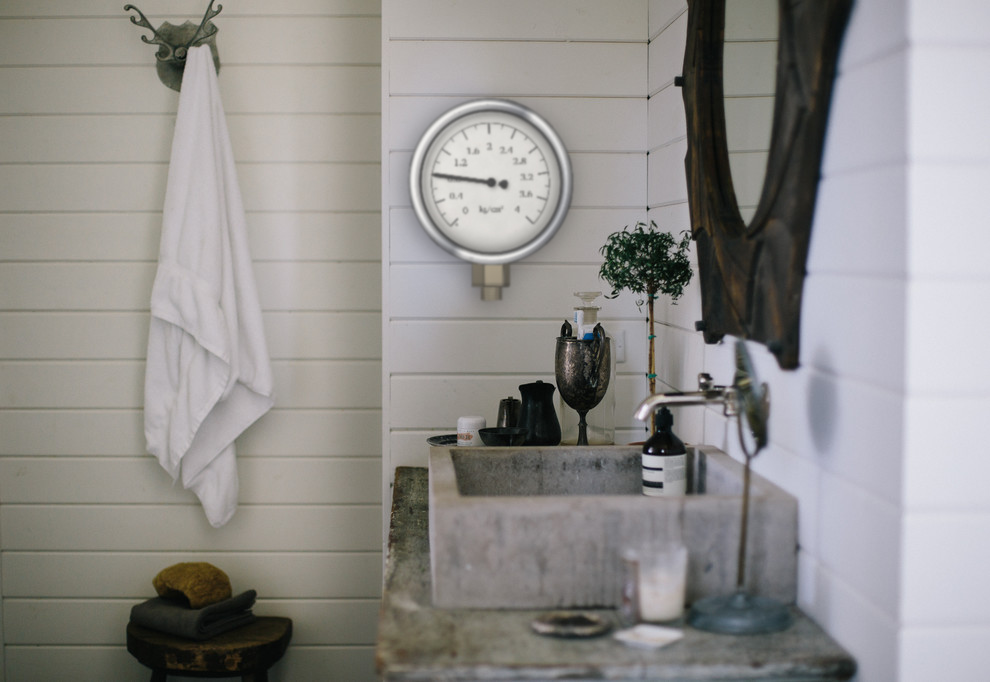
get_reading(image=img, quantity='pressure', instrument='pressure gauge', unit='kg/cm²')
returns 0.8 kg/cm²
